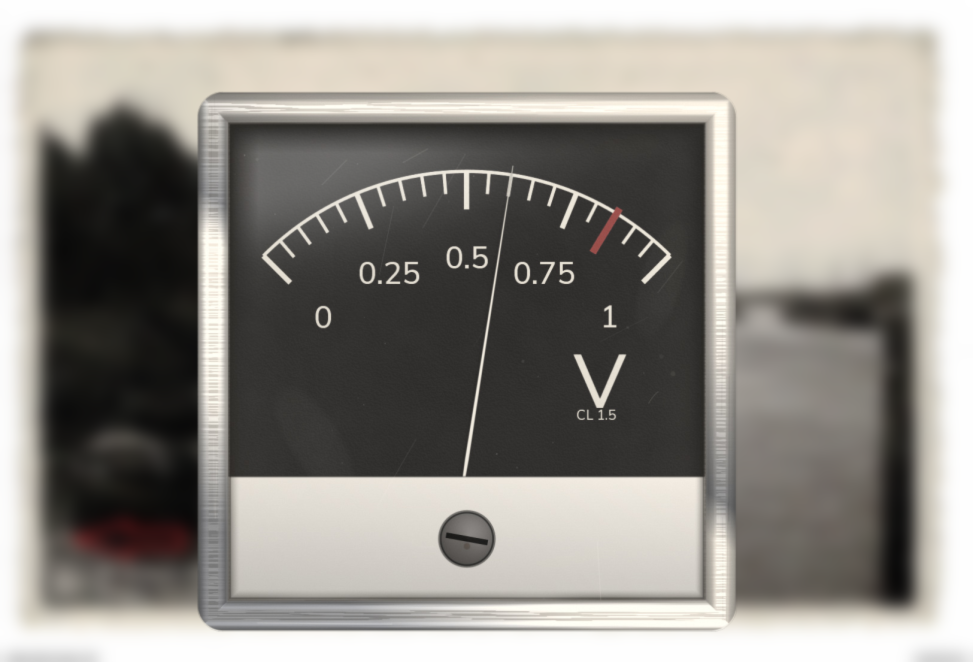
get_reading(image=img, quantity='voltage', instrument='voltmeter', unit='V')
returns 0.6 V
